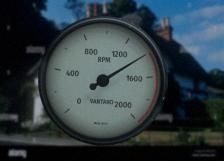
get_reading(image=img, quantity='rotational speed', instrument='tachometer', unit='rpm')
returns 1400 rpm
